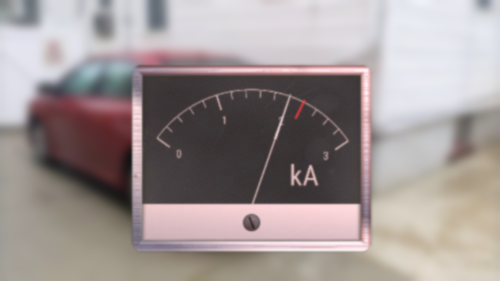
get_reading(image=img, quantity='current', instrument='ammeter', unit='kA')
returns 2 kA
